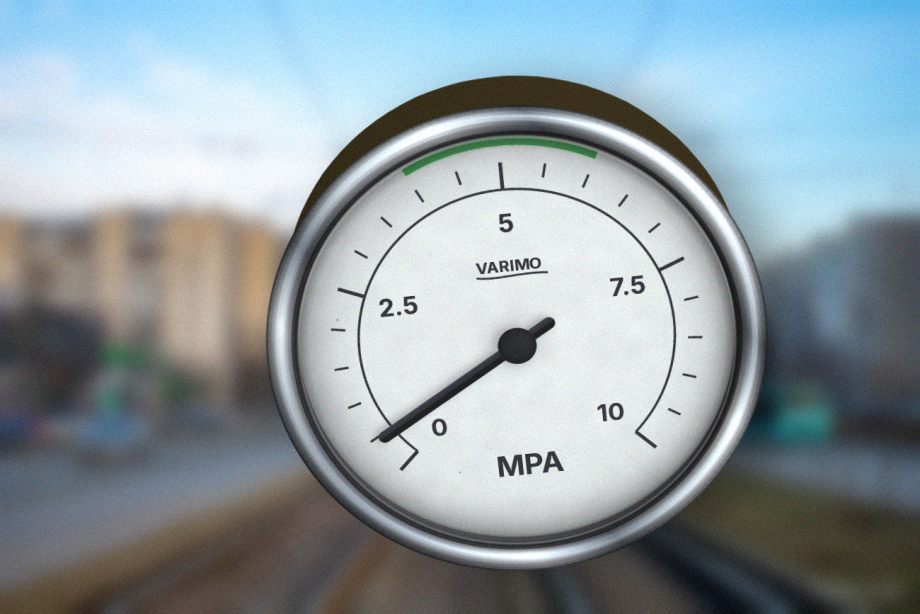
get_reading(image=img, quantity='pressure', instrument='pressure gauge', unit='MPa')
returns 0.5 MPa
